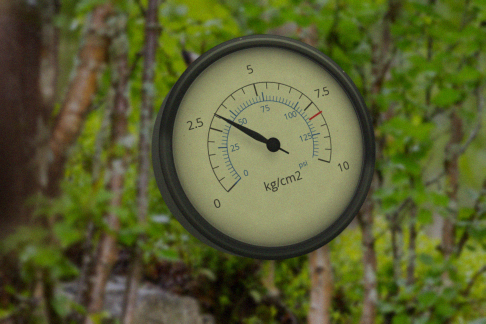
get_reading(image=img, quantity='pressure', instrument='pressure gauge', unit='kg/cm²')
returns 3 kg/cm²
